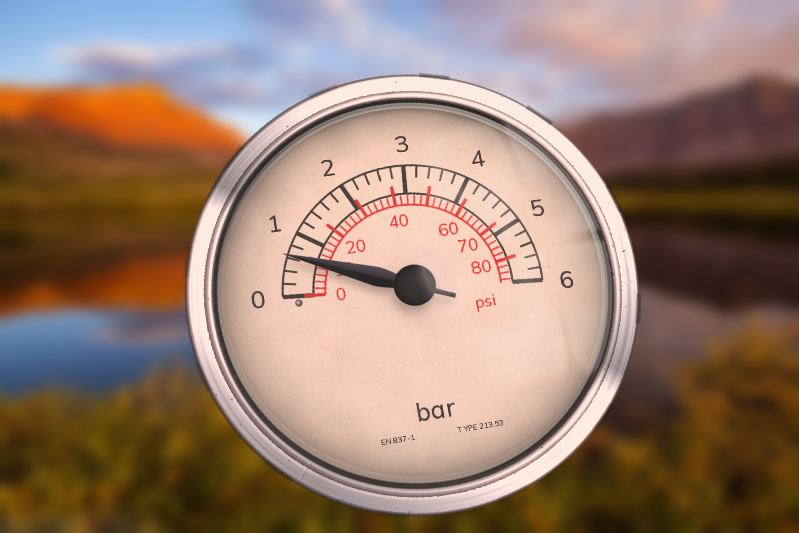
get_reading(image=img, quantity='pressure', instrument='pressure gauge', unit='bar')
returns 0.6 bar
